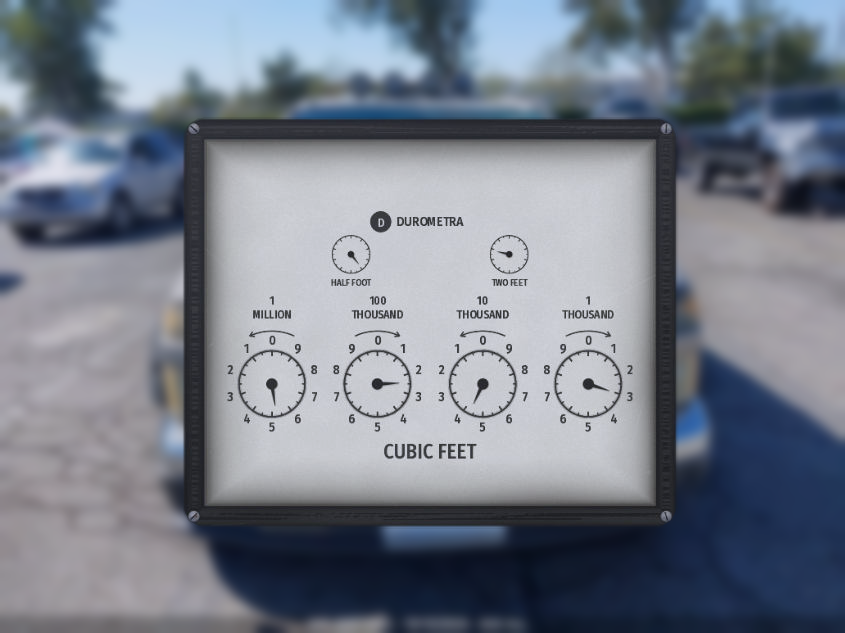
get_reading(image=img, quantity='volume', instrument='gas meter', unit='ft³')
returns 524300 ft³
